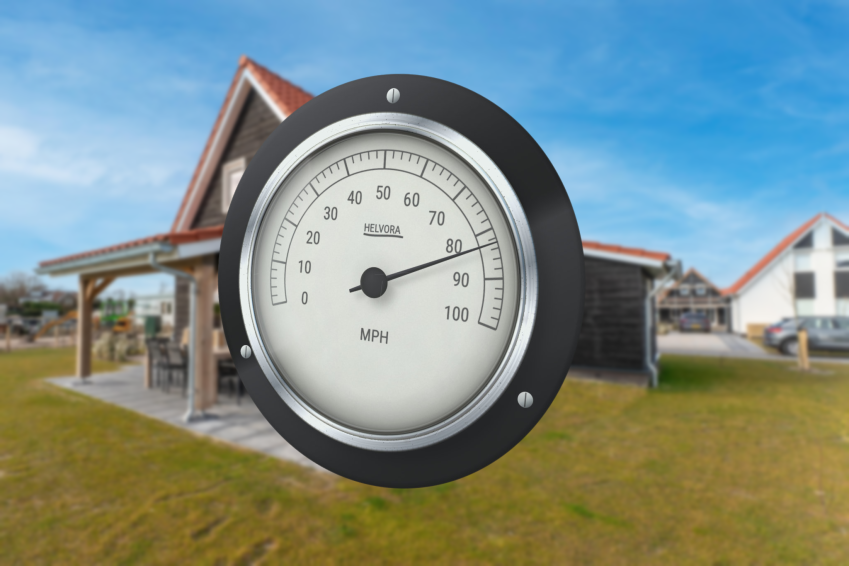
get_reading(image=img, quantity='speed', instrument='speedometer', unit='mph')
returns 83 mph
